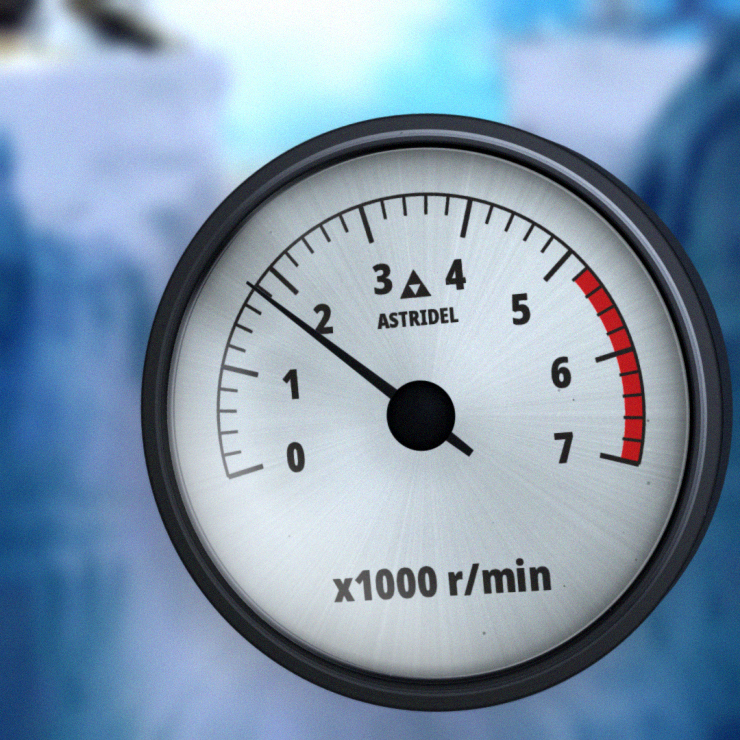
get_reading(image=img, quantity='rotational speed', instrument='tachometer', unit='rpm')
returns 1800 rpm
